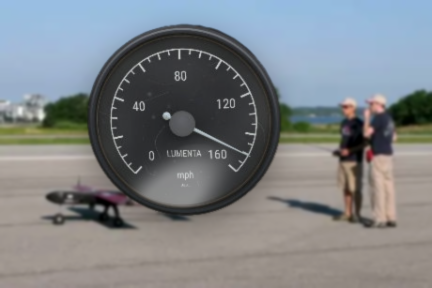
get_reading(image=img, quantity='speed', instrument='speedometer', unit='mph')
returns 150 mph
